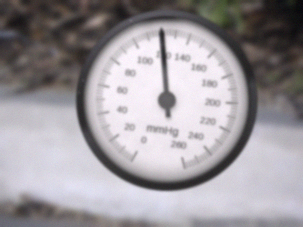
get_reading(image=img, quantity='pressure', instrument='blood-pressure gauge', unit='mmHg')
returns 120 mmHg
